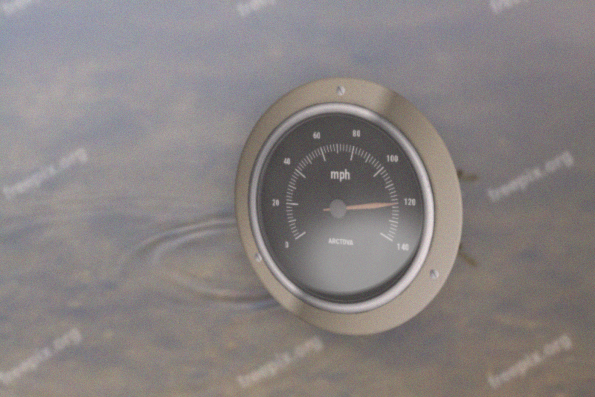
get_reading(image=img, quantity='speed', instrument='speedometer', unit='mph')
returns 120 mph
